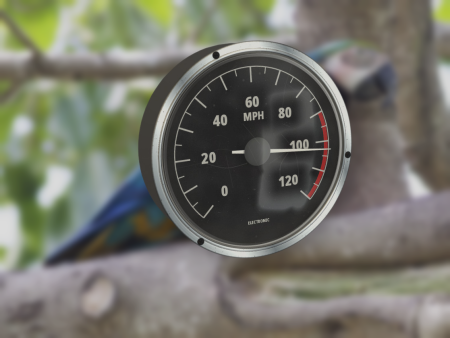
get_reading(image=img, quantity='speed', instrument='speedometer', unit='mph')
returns 102.5 mph
